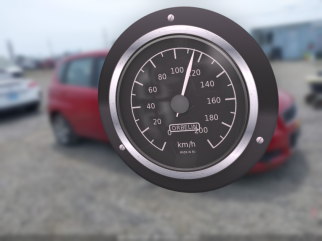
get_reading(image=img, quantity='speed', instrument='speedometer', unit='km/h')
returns 115 km/h
